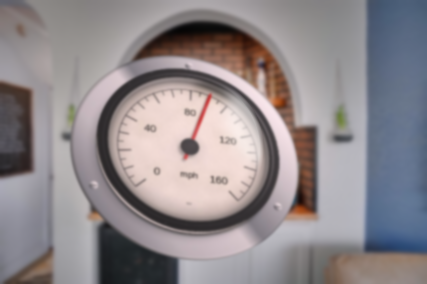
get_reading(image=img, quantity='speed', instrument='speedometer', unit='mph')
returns 90 mph
